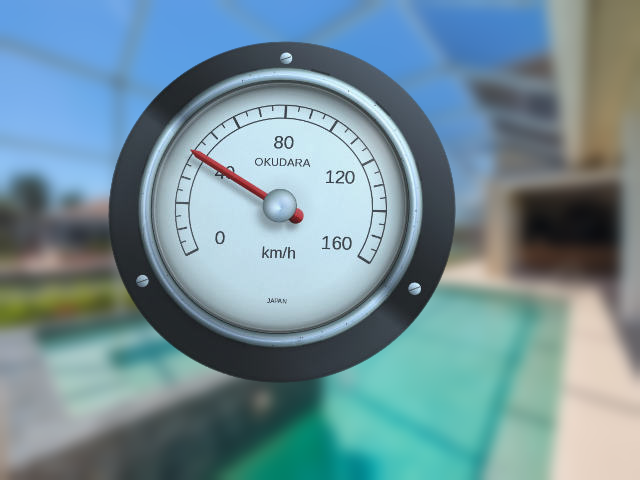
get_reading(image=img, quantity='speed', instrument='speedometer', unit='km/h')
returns 40 km/h
